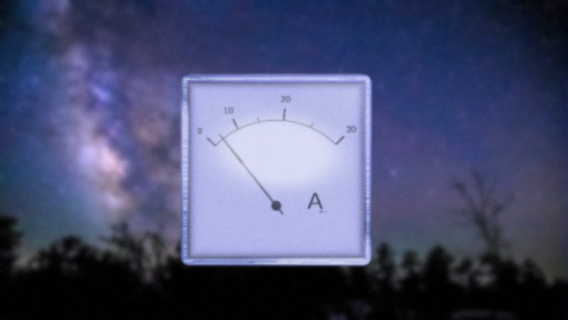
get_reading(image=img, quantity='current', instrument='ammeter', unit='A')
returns 5 A
